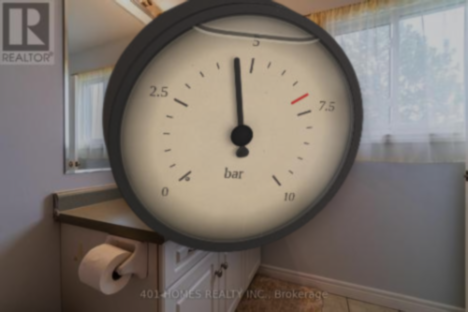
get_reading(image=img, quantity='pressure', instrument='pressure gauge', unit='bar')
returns 4.5 bar
